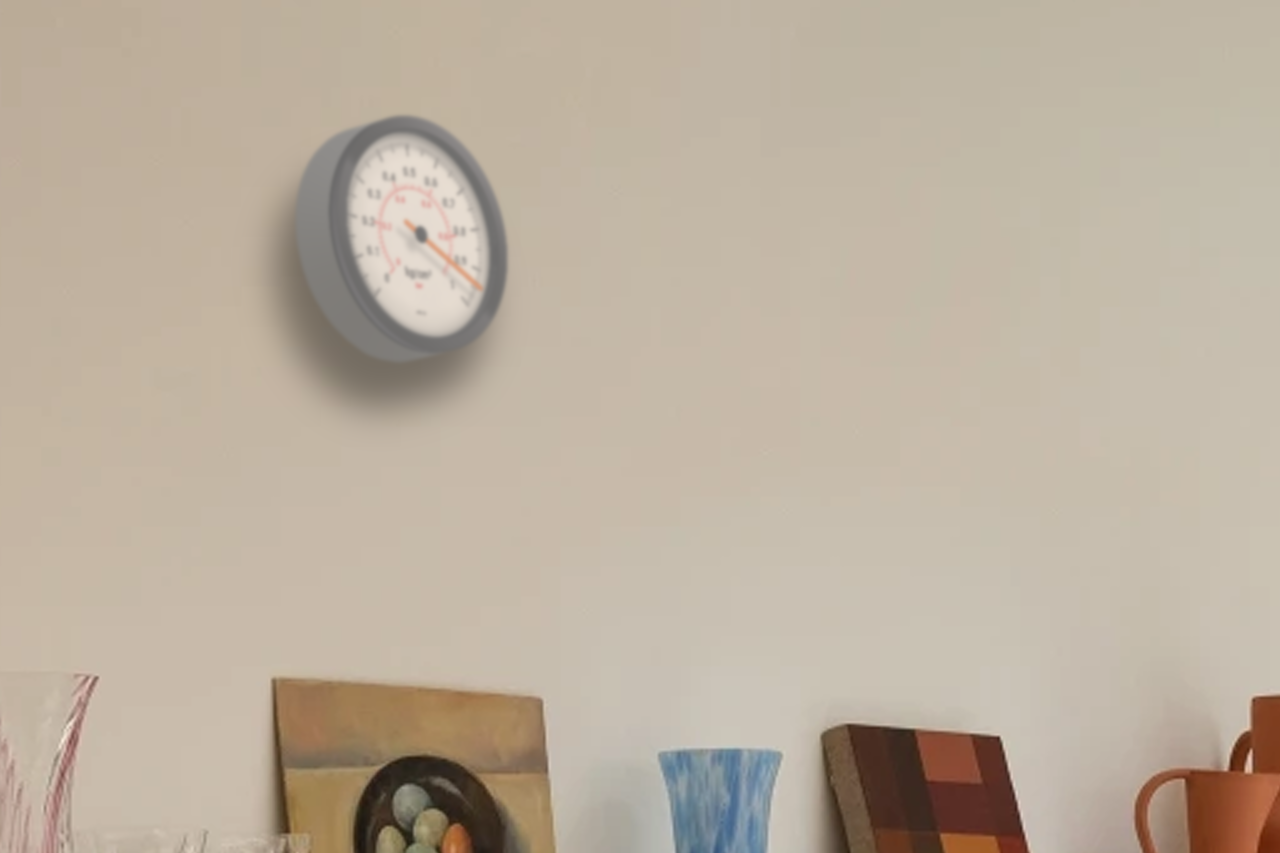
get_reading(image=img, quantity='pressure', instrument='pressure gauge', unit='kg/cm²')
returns 0.95 kg/cm²
